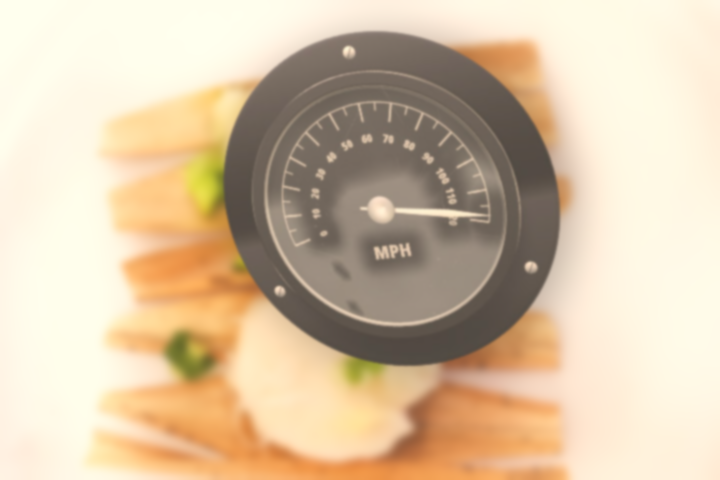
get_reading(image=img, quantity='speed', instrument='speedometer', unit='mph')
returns 117.5 mph
